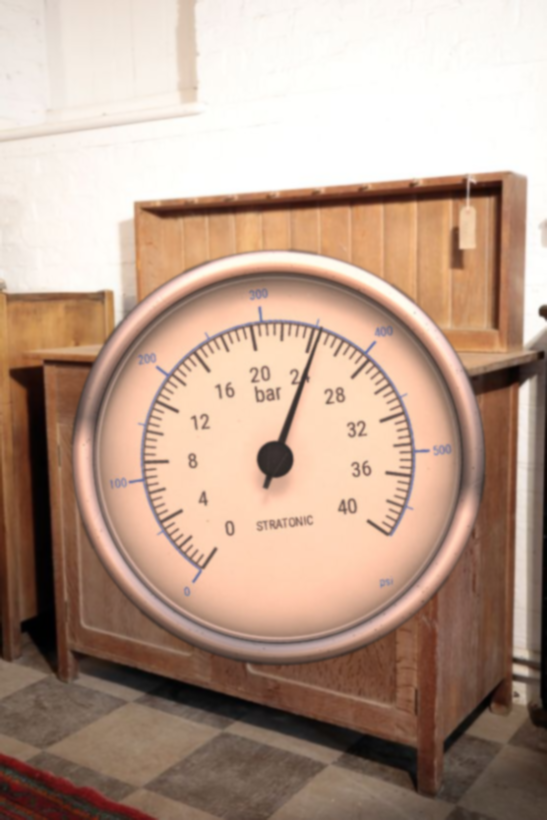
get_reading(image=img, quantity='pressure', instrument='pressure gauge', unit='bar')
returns 24.5 bar
